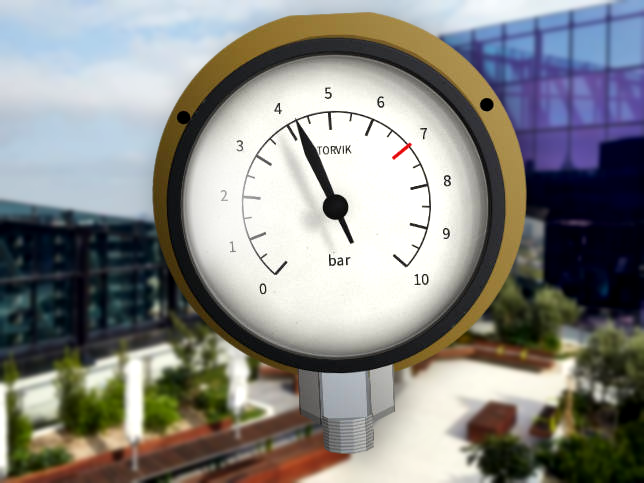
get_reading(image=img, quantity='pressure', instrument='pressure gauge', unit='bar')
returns 4.25 bar
